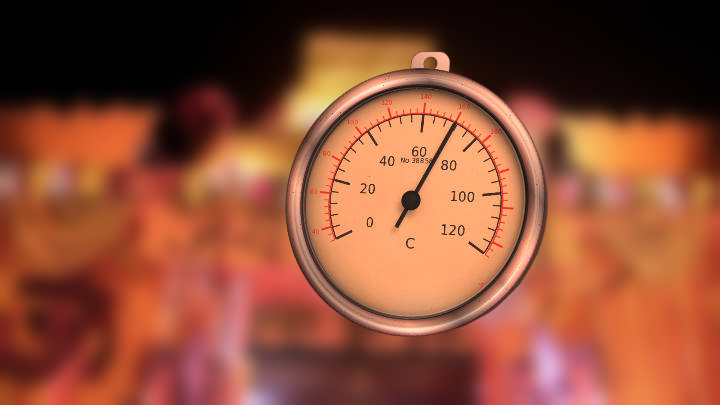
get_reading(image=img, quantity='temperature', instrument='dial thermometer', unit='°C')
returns 72 °C
